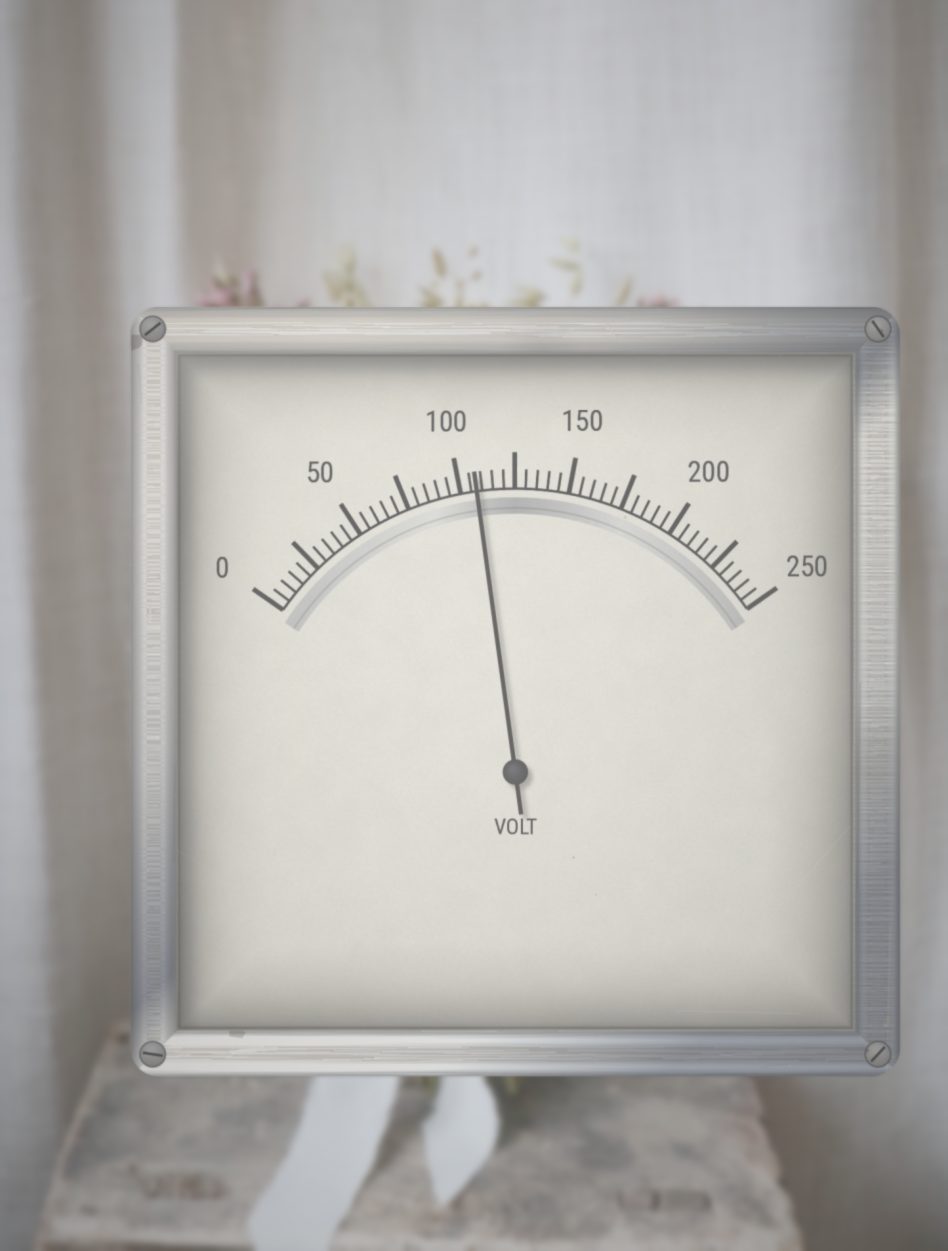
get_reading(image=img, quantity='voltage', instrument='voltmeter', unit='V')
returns 107.5 V
